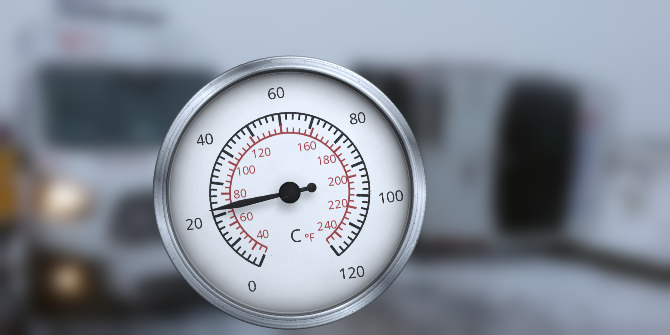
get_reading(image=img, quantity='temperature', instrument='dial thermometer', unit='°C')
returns 22 °C
